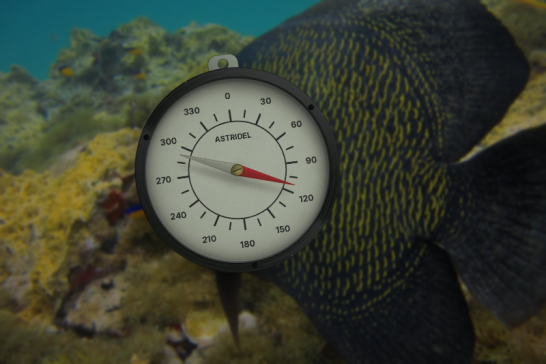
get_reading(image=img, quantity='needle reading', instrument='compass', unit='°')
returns 112.5 °
